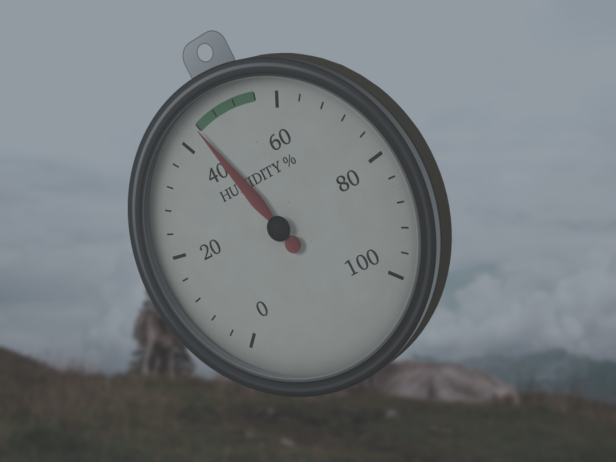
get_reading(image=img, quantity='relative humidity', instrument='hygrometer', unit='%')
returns 44 %
